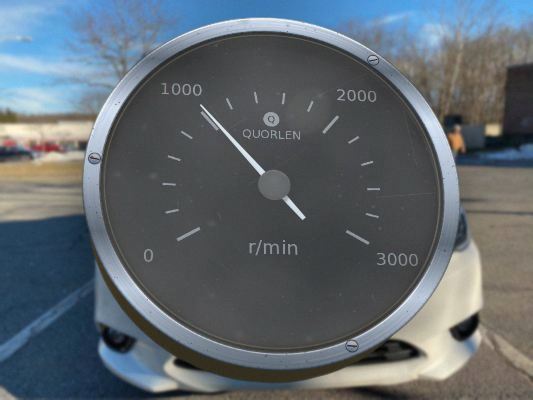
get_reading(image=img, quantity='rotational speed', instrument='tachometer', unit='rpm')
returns 1000 rpm
